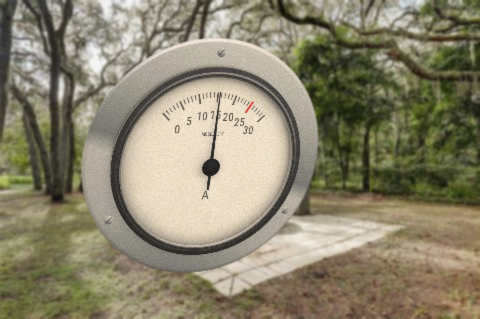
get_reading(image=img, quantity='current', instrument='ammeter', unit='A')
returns 15 A
